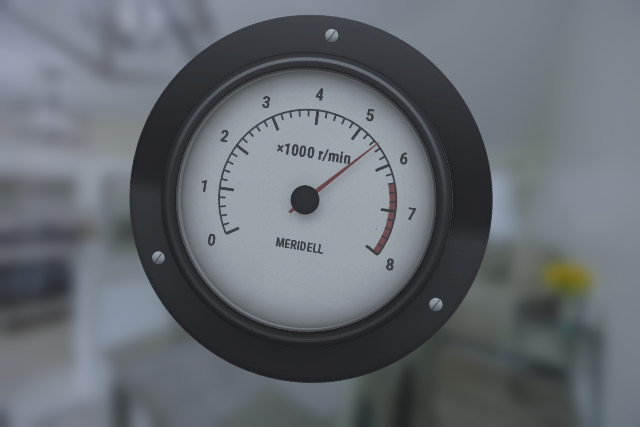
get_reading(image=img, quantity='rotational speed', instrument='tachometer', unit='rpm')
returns 5500 rpm
